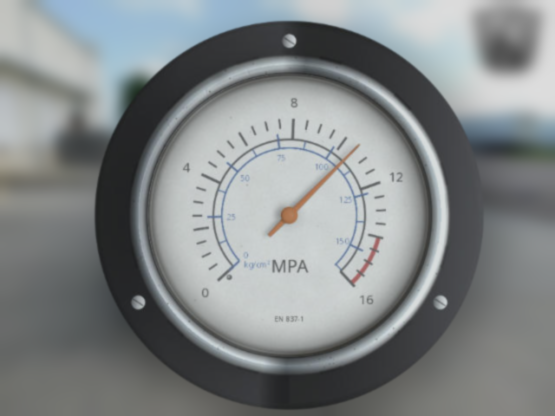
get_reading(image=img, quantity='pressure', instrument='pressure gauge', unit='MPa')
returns 10.5 MPa
